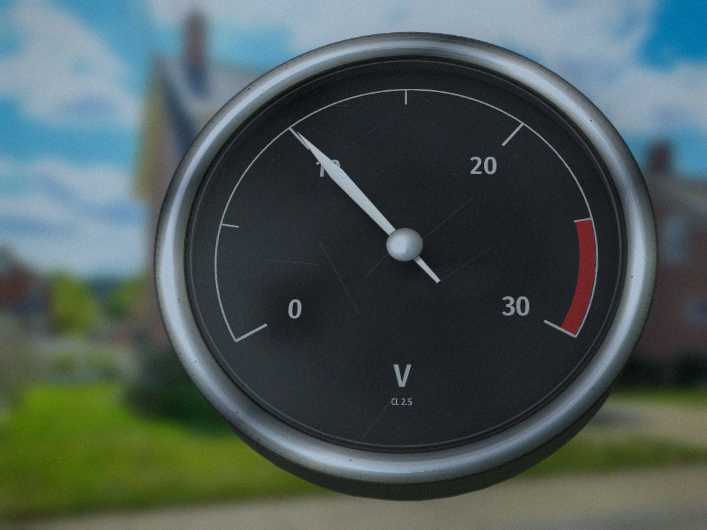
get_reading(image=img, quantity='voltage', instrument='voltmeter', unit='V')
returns 10 V
